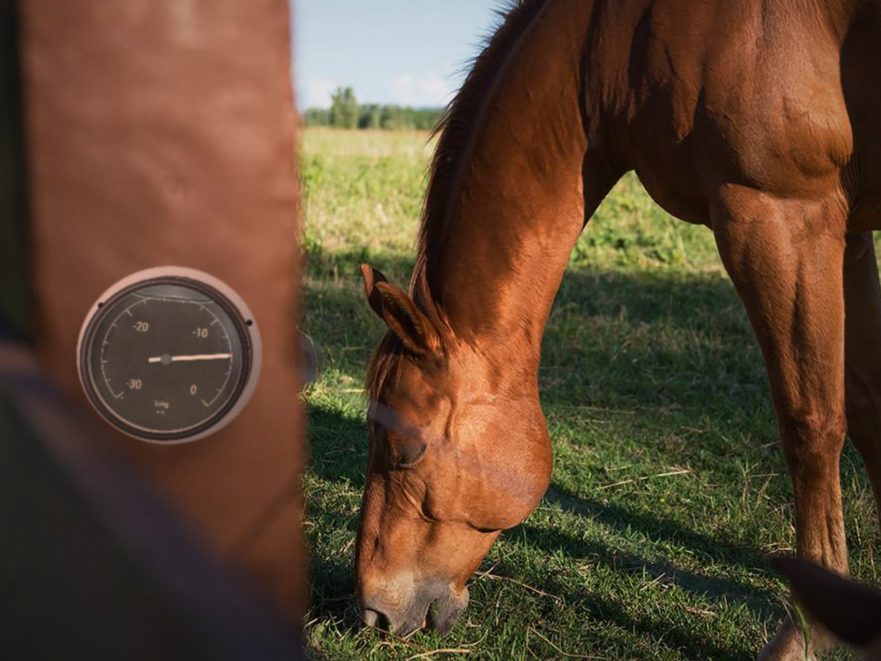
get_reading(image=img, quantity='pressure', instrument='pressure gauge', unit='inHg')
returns -6 inHg
